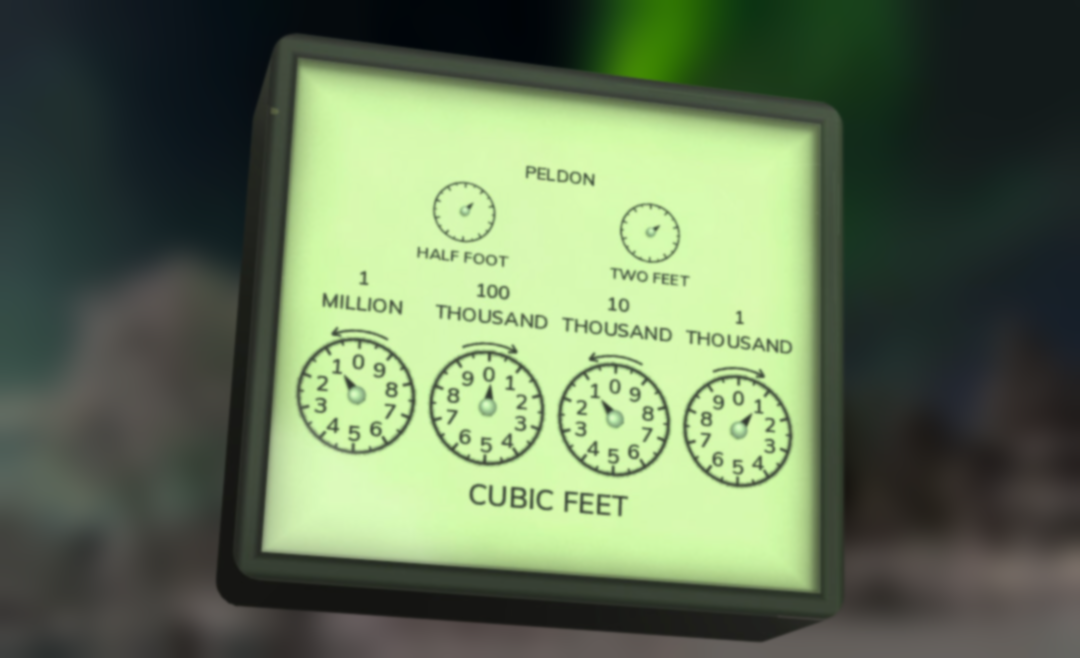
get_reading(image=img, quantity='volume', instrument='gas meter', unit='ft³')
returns 101100 ft³
